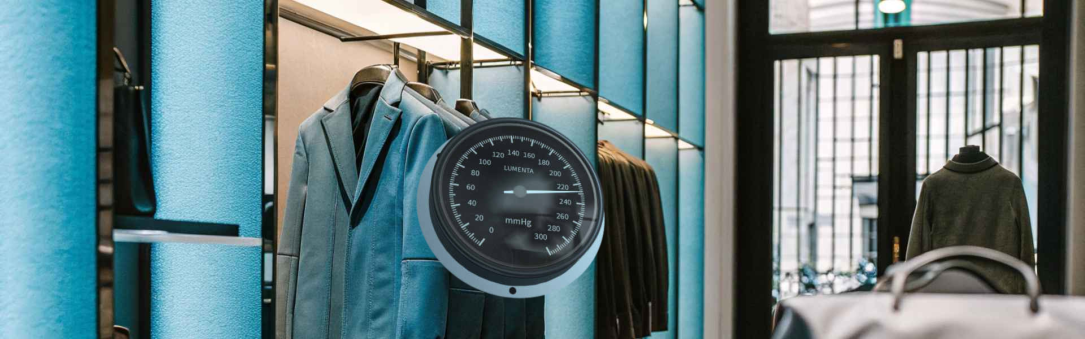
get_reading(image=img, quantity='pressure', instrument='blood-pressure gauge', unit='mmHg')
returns 230 mmHg
